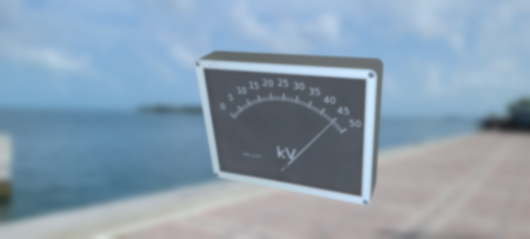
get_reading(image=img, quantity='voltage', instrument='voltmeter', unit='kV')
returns 45 kV
